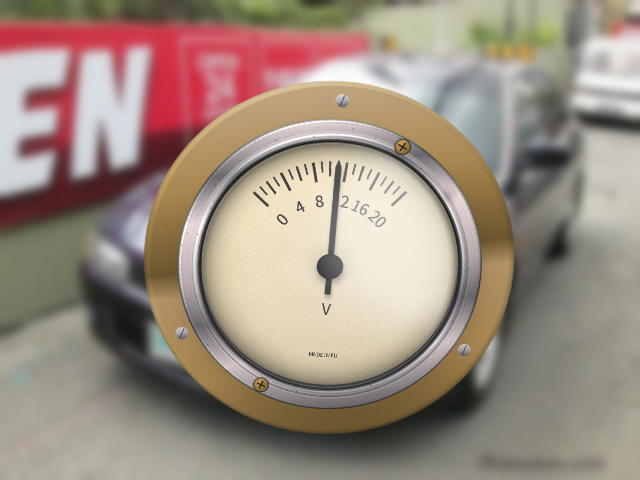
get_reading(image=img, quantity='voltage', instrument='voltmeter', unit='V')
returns 11 V
